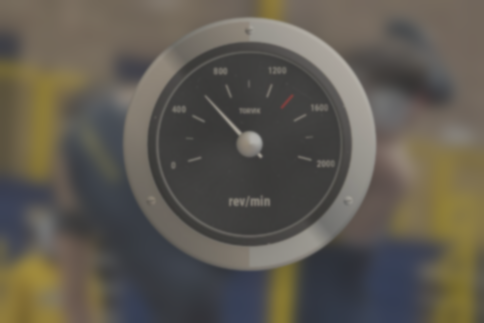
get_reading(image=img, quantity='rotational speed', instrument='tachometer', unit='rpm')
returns 600 rpm
